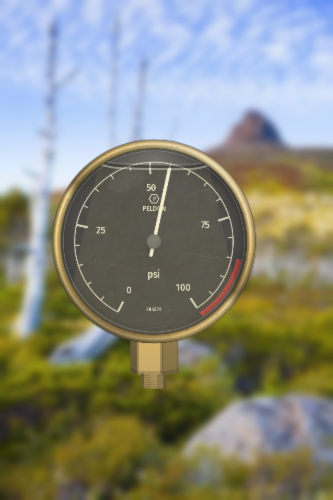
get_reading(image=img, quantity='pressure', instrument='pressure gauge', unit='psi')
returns 55 psi
